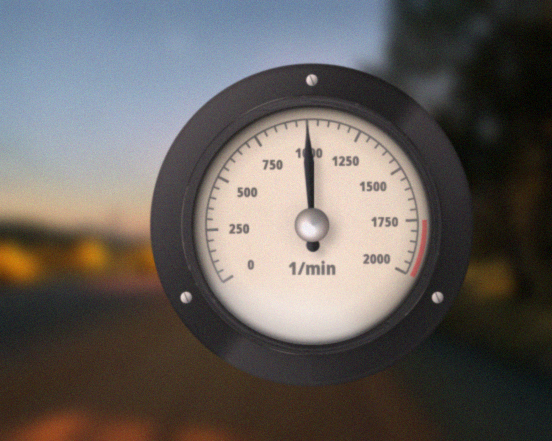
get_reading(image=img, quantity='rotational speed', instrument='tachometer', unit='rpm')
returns 1000 rpm
